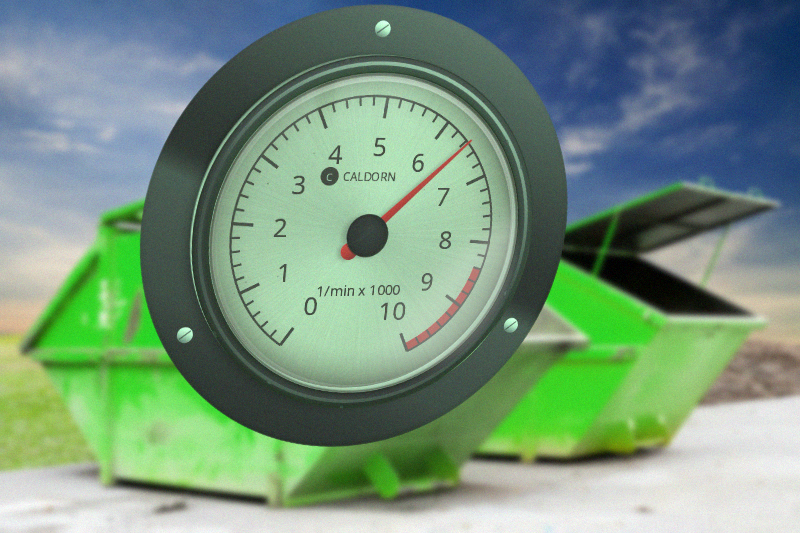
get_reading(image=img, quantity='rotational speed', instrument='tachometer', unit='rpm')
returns 6400 rpm
